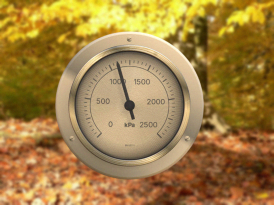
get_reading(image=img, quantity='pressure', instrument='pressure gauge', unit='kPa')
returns 1100 kPa
